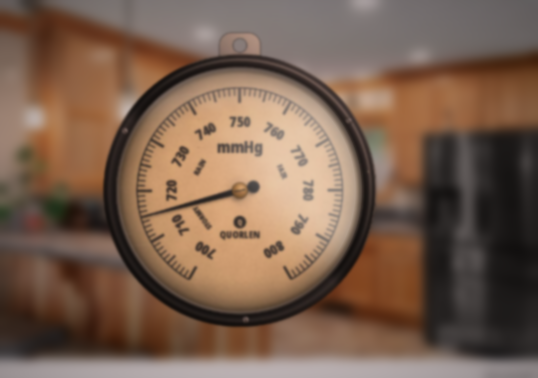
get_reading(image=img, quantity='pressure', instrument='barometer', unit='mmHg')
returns 715 mmHg
